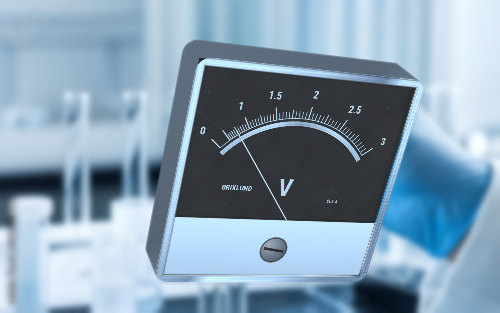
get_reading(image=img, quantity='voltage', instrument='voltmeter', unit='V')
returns 0.75 V
